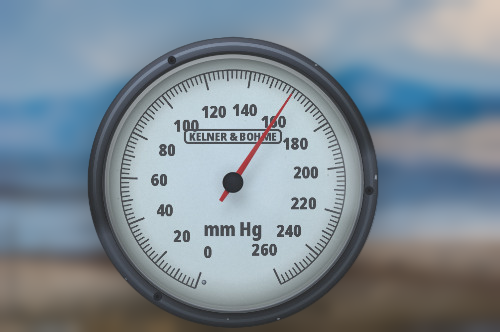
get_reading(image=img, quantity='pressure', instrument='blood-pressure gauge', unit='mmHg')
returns 160 mmHg
